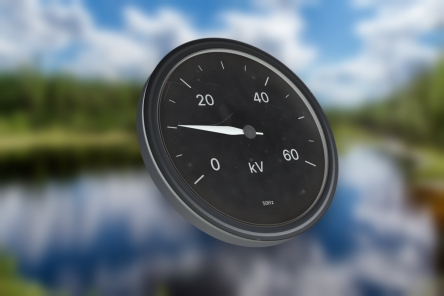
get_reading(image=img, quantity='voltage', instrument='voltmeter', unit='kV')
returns 10 kV
